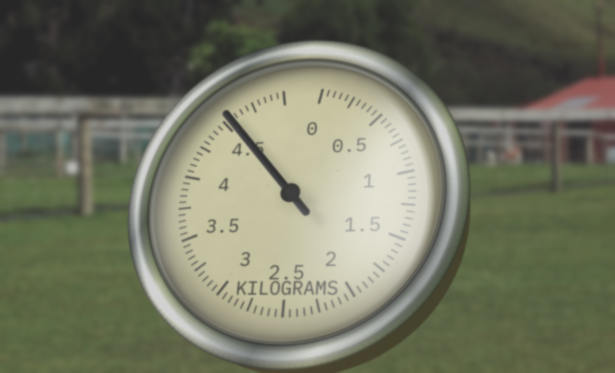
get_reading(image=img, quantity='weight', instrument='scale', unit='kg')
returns 4.55 kg
